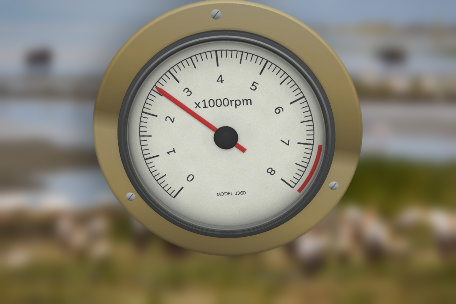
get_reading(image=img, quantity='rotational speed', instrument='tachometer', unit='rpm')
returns 2600 rpm
